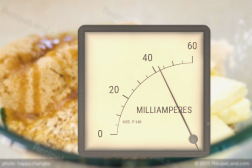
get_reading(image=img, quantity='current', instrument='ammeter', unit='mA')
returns 42.5 mA
